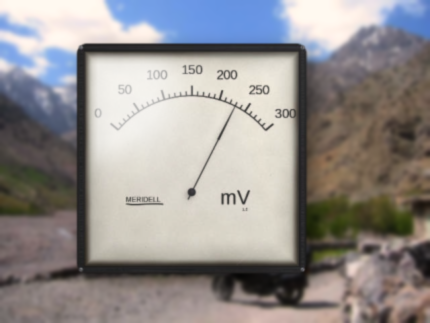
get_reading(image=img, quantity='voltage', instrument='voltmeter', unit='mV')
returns 230 mV
